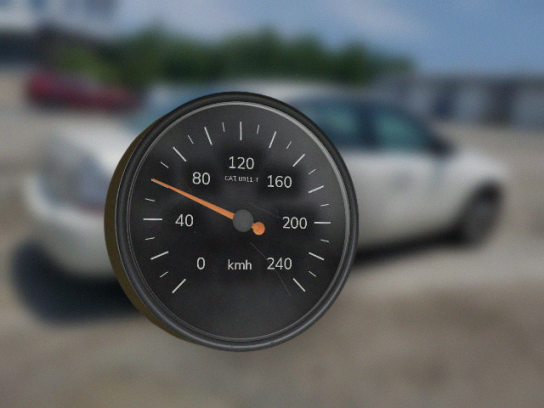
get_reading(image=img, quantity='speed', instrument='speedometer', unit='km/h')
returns 60 km/h
